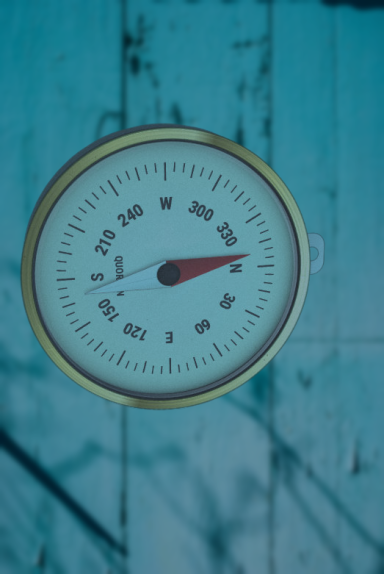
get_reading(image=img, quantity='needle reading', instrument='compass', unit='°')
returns 350 °
